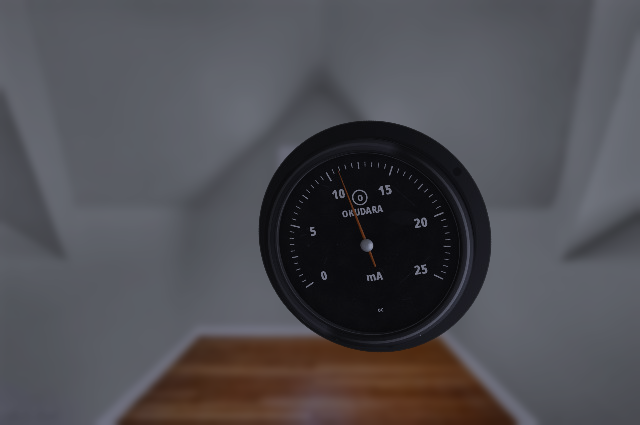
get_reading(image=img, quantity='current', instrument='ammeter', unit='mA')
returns 11 mA
